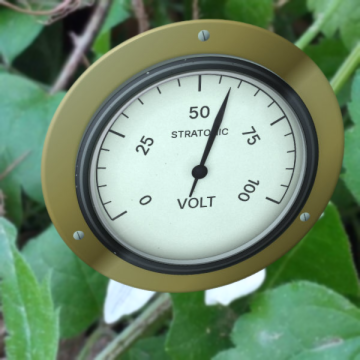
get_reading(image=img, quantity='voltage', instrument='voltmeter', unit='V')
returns 57.5 V
